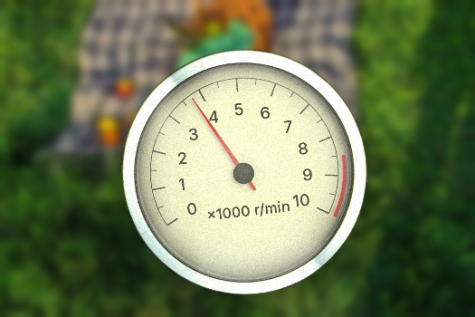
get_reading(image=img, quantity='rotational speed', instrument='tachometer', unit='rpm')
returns 3750 rpm
